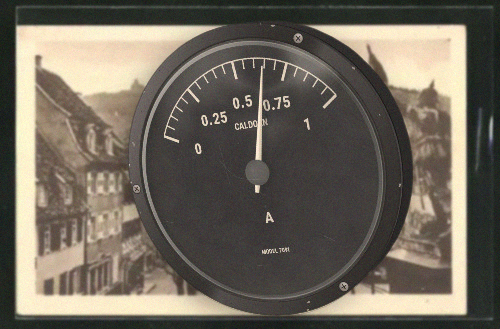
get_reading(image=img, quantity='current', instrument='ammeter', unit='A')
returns 0.65 A
